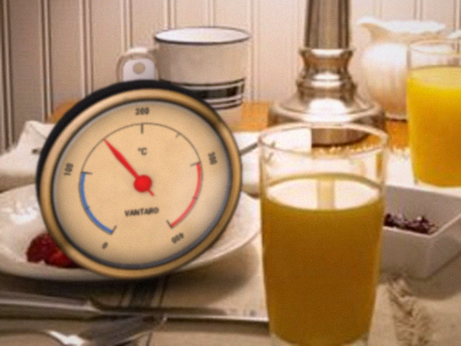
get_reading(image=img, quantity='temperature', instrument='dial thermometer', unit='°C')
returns 150 °C
